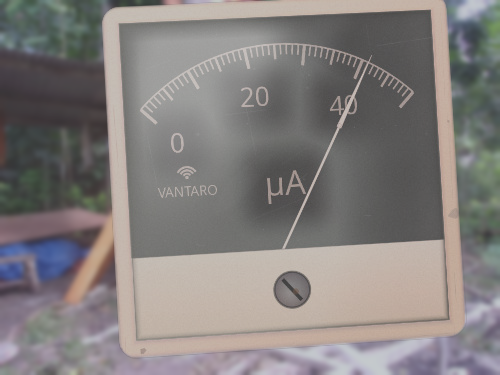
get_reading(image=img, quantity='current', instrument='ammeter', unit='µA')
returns 41 µA
